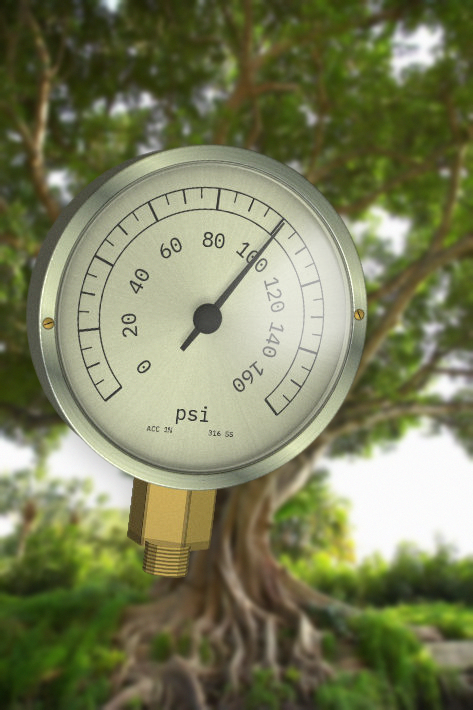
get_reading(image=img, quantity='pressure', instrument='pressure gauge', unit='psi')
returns 100 psi
